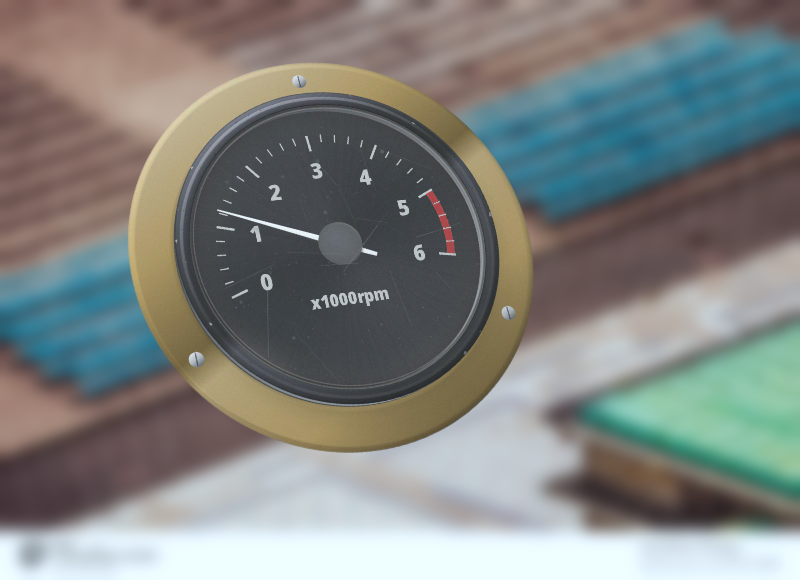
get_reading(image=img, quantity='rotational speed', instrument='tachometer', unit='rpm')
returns 1200 rpm
